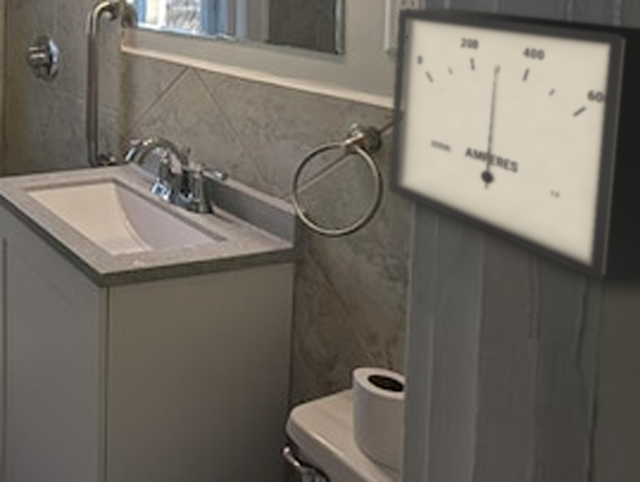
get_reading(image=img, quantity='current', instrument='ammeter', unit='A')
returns 300 A
